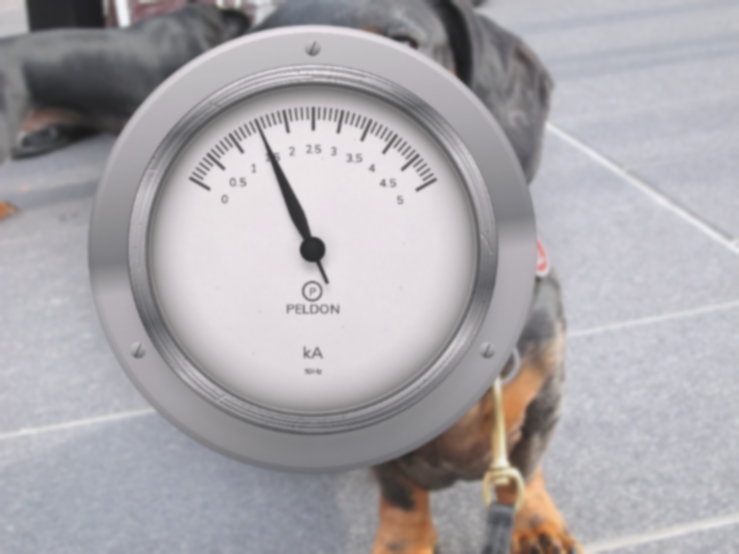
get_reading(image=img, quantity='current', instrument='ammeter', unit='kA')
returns 1.5 kA
